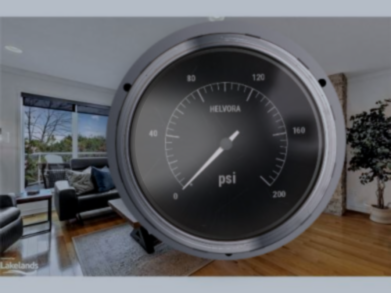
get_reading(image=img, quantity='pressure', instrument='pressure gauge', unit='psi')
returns 0 psi
